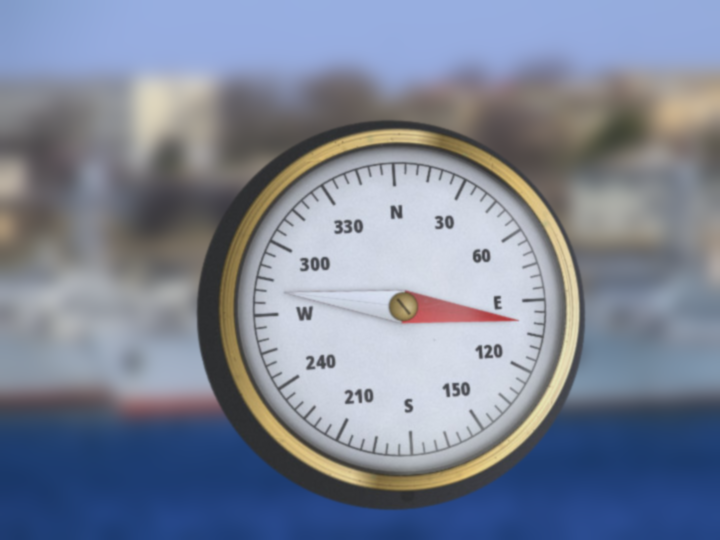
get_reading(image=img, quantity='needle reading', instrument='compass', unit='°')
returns 100 °
